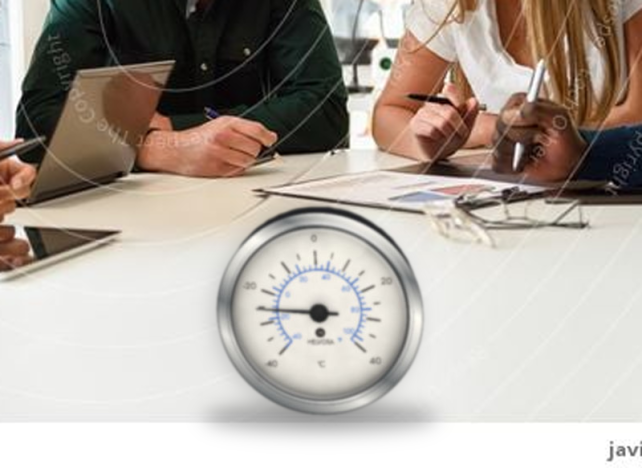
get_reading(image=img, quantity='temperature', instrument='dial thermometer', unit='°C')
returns -25 °C
